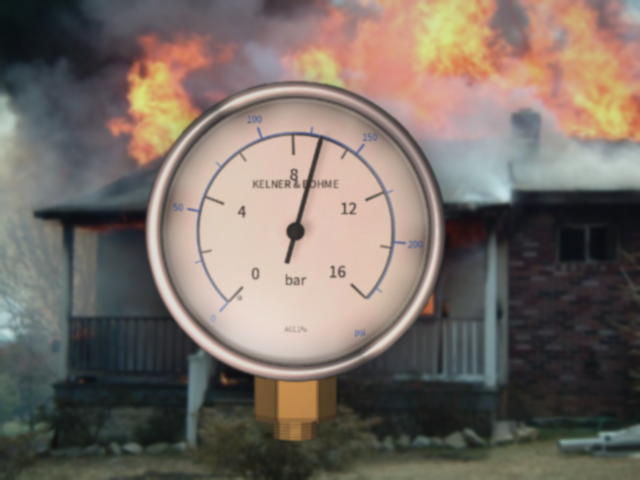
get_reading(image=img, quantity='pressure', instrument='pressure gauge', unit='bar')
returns 9 bar
